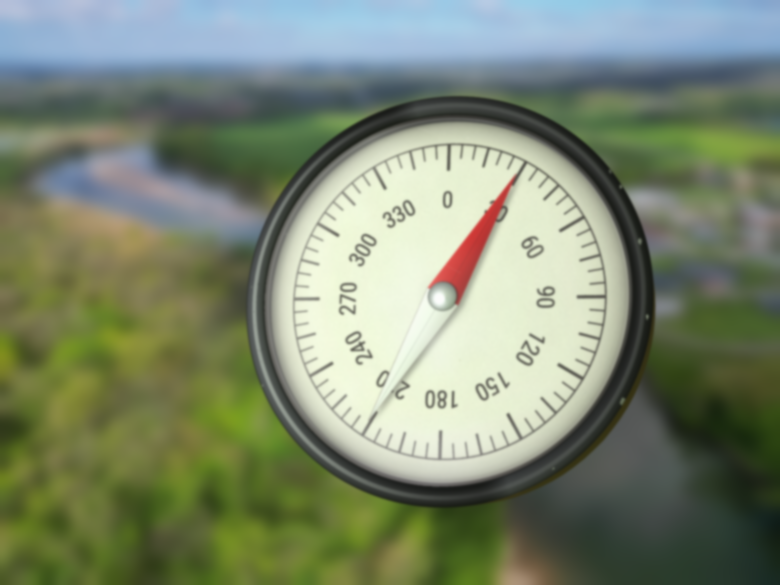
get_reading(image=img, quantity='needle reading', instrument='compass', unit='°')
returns 30 °
